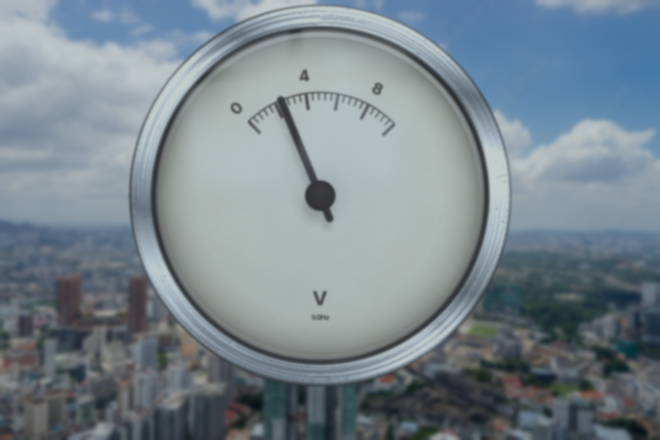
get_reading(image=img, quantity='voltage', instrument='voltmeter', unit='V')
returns 2.4 V
